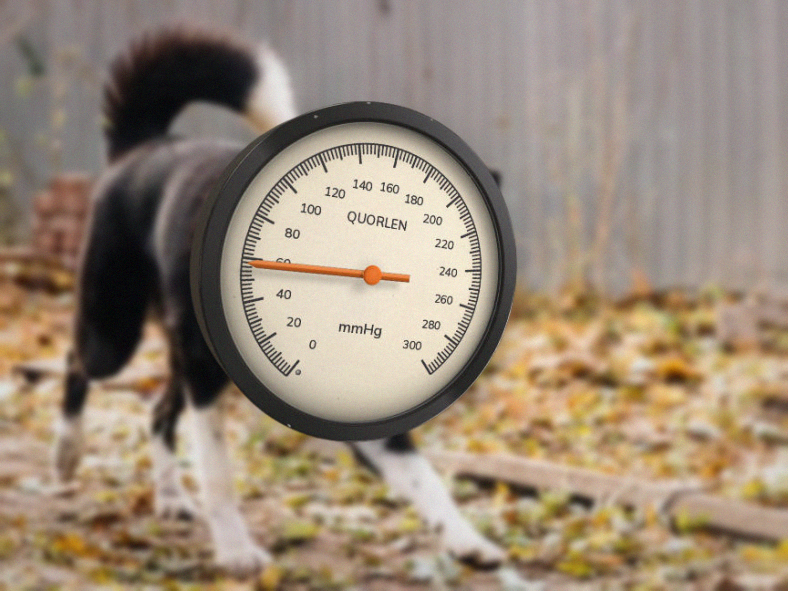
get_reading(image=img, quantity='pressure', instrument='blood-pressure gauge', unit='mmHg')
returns 58 mmHg
